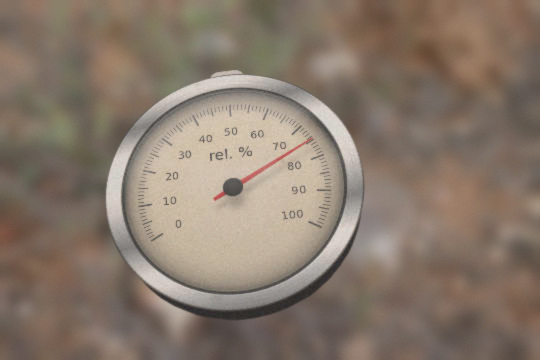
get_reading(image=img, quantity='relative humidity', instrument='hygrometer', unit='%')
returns 75 %
